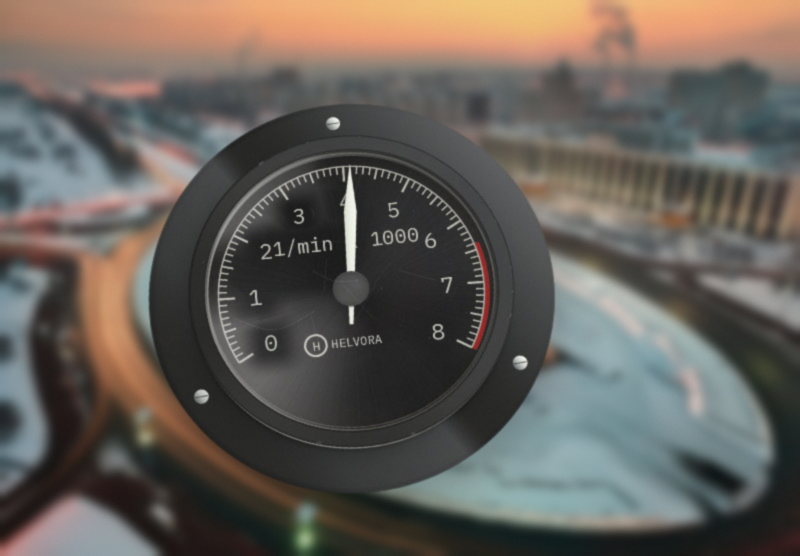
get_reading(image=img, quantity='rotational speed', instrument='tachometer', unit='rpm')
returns 4100 rpm
